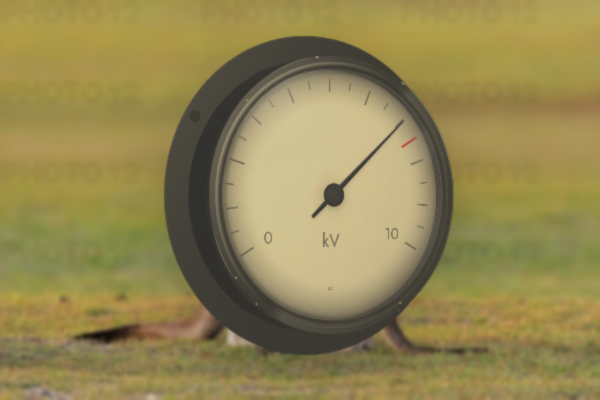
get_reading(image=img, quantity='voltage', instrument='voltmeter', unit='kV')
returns 7 kV
